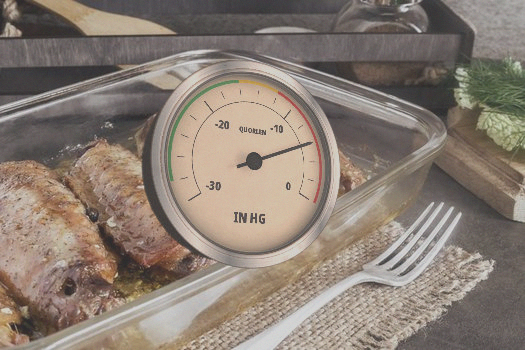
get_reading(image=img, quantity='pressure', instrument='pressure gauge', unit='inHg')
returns -6 inHg
